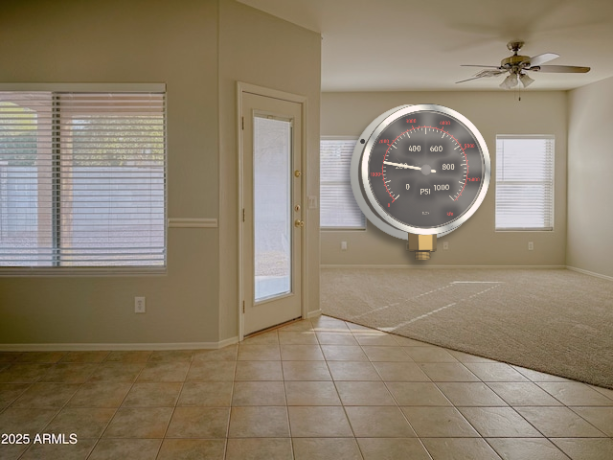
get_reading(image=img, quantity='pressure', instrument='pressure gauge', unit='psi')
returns 200 psi
